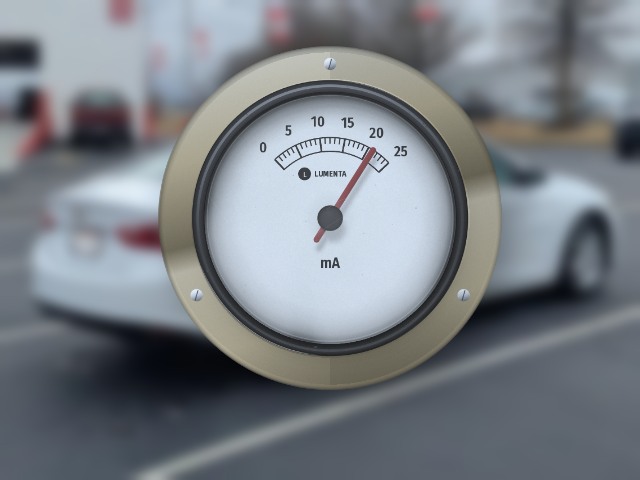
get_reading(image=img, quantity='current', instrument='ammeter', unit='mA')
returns 21 mA
